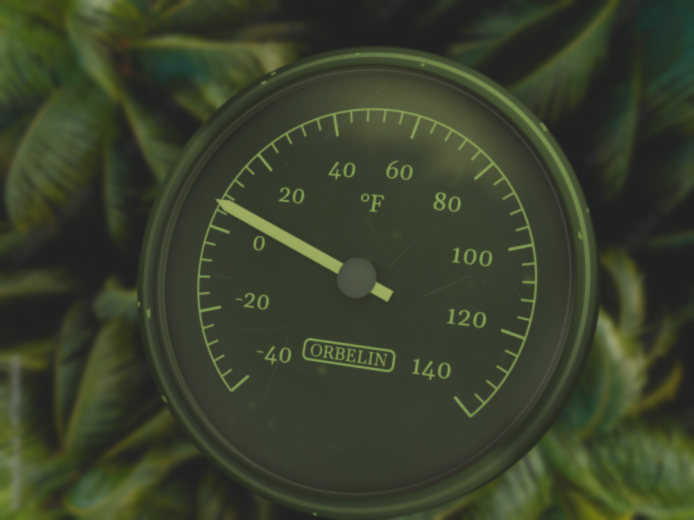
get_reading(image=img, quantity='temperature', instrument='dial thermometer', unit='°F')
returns 6 °F
